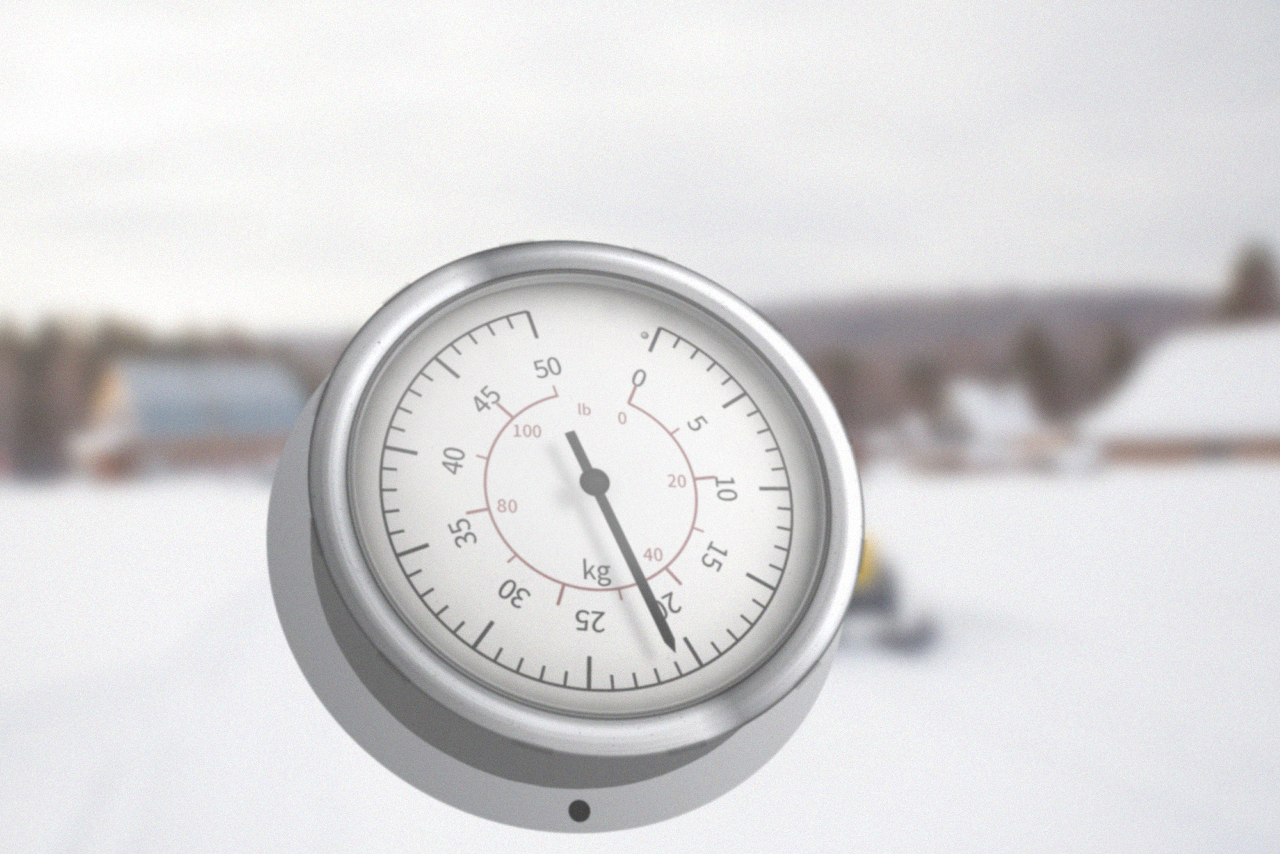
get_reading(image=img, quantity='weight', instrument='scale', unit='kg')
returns 21 kg
